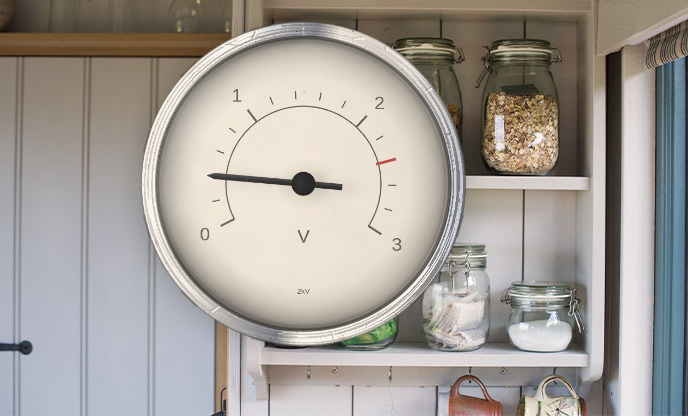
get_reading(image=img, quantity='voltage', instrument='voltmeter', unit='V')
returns 0.4 V
